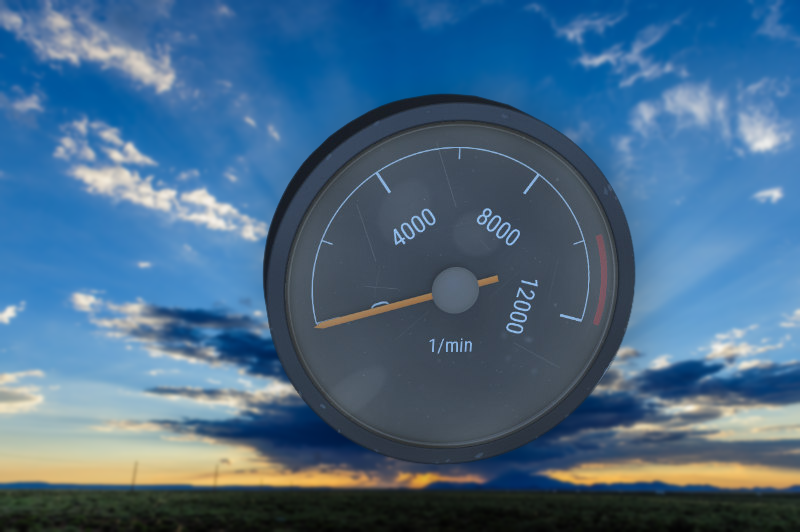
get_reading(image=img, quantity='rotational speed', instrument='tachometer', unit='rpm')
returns 0 rpm
